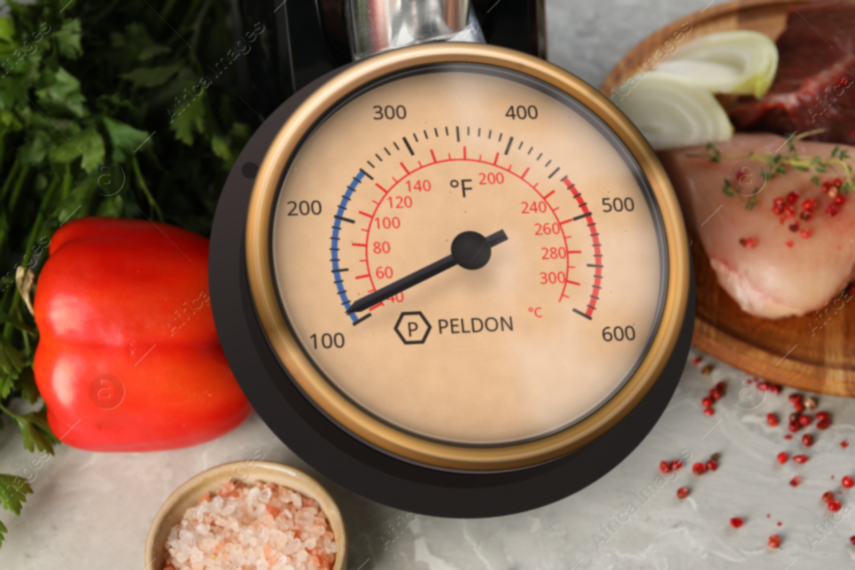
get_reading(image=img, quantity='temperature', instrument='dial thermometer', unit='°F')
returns 110 °F
